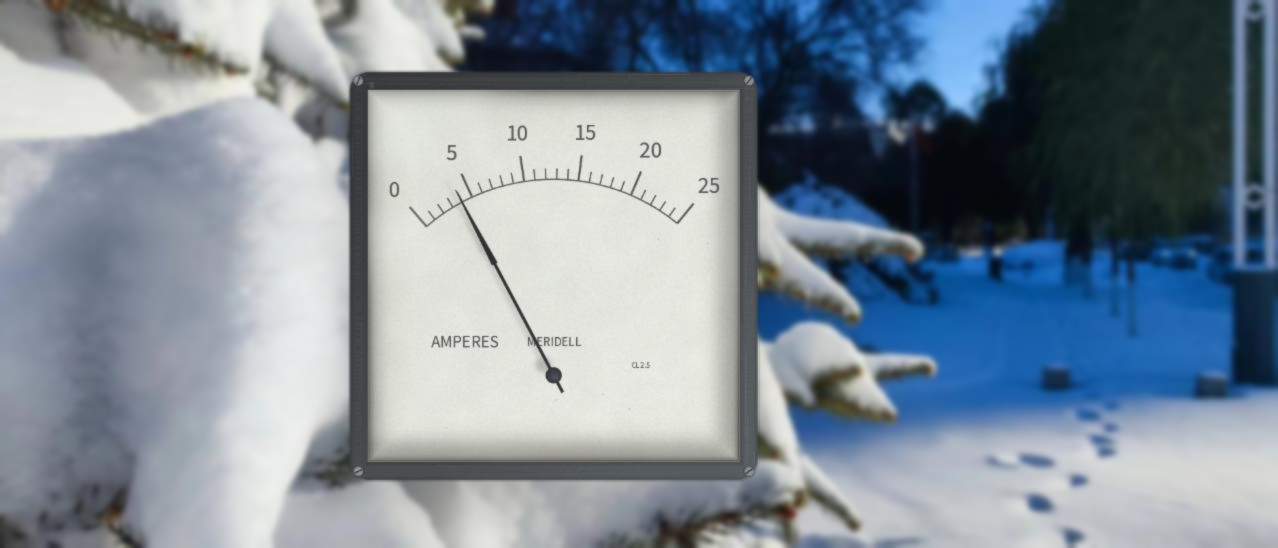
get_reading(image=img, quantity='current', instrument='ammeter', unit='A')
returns 4 A
